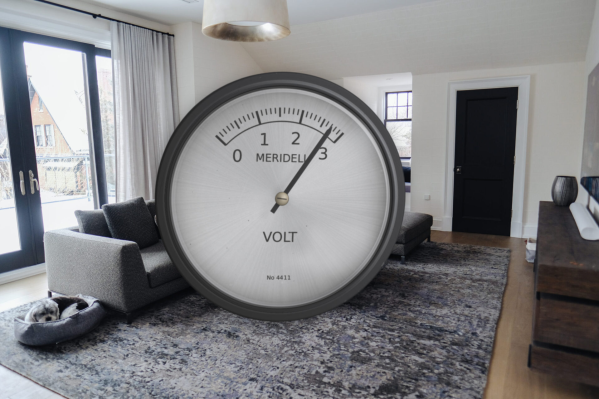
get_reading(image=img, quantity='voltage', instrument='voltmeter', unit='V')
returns 2.7 V
